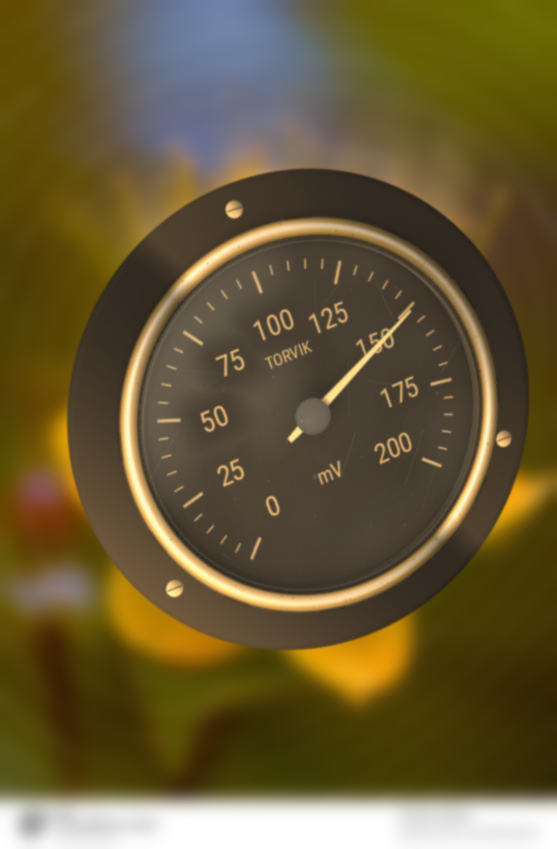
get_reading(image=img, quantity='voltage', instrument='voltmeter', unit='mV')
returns 150 mV
